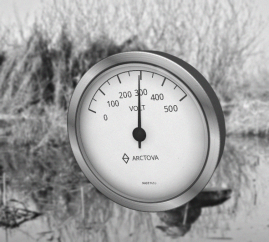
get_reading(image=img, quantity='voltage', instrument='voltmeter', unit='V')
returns 300 V
